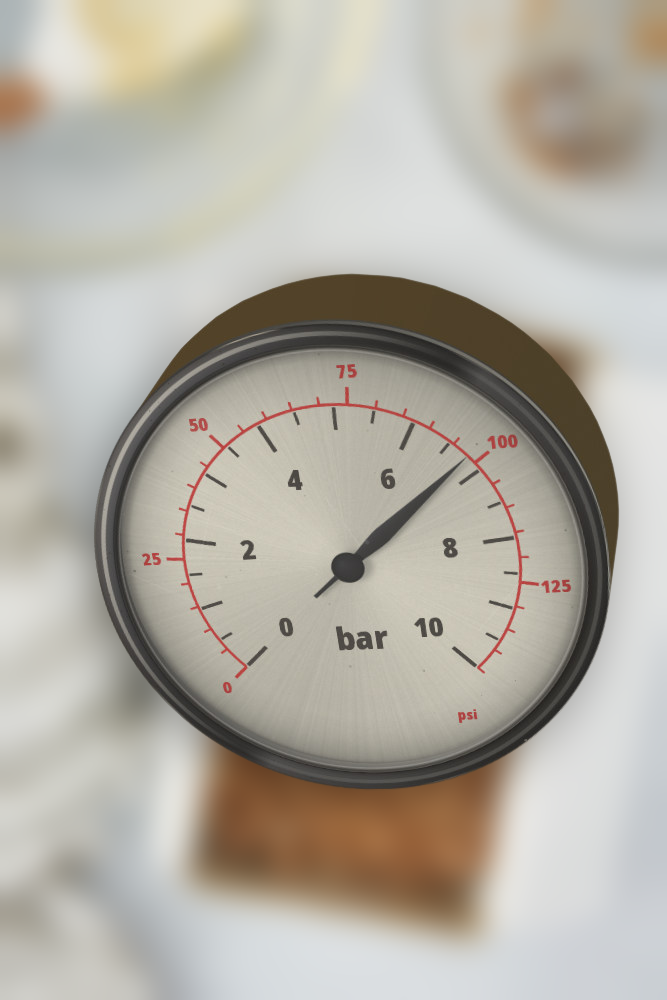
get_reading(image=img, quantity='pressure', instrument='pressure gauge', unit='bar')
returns 6.75 bar
